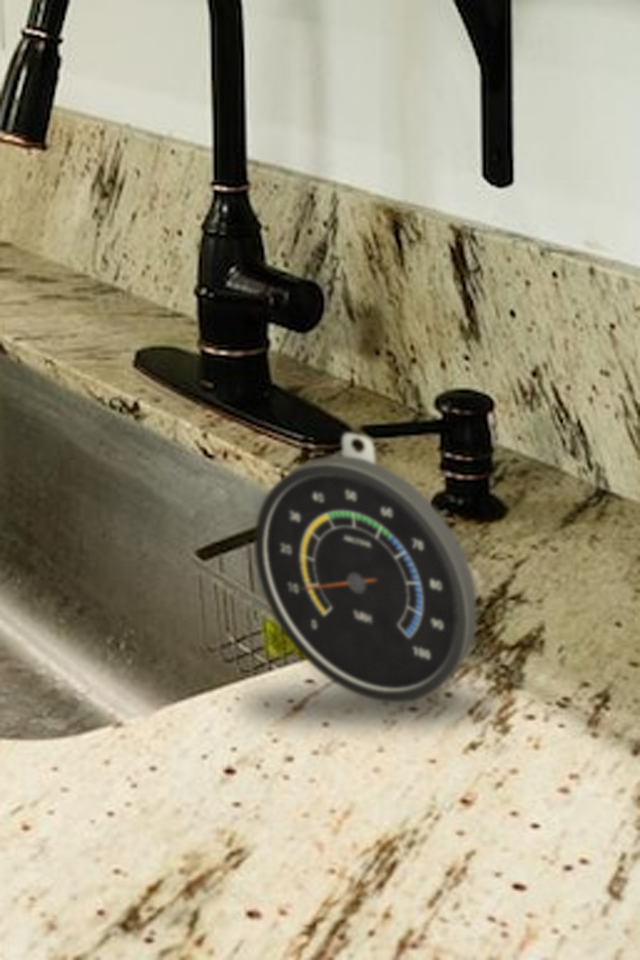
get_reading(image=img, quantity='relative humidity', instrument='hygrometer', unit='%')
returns 10 %
